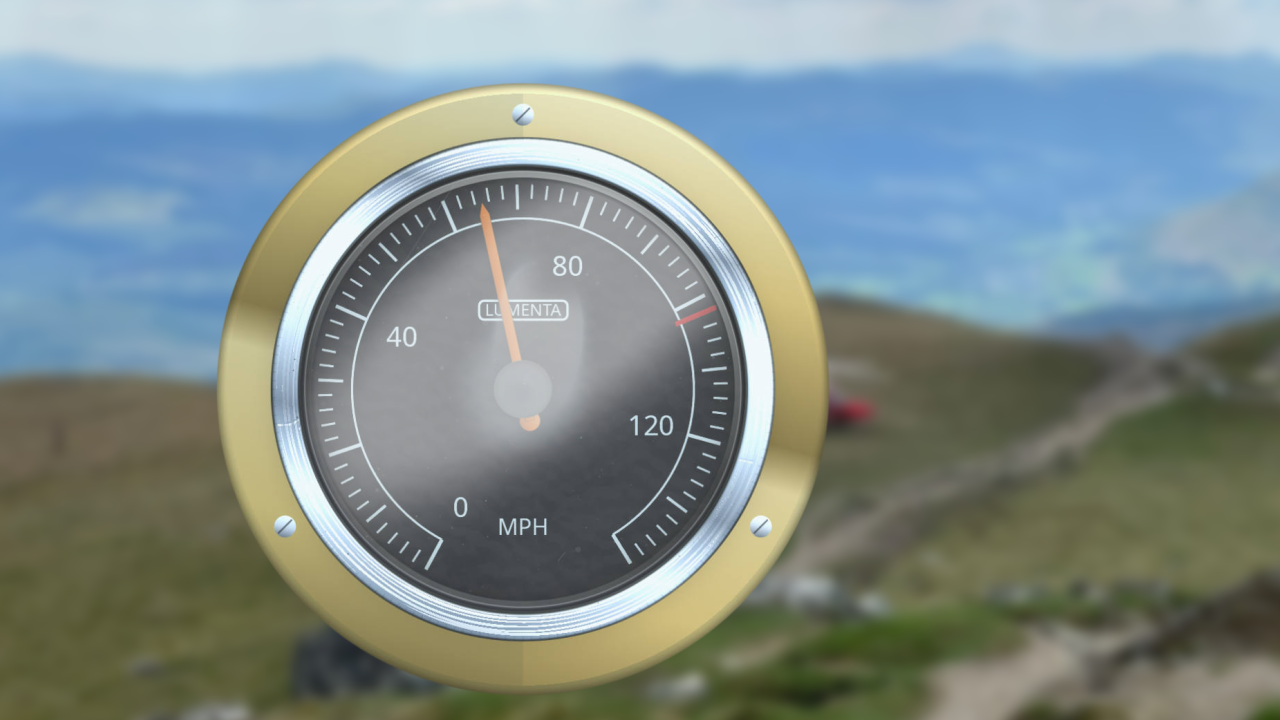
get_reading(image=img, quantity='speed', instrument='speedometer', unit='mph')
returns 65 mph
